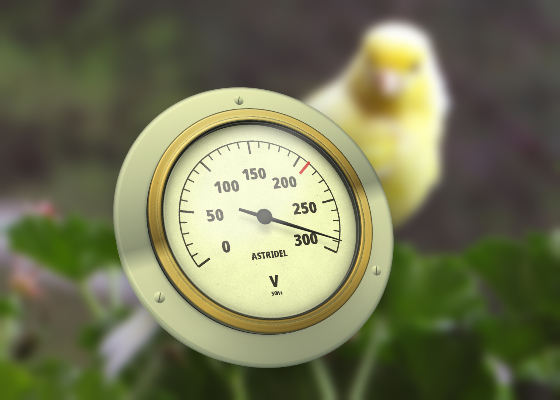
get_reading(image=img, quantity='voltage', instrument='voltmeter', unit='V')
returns 290 V
